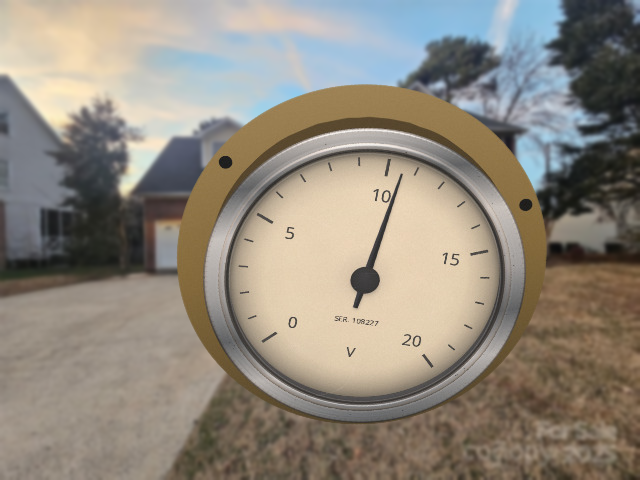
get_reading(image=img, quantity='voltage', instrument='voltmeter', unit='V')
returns 10.5 V
